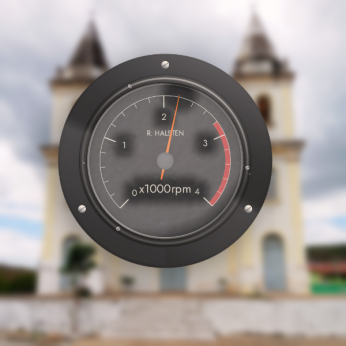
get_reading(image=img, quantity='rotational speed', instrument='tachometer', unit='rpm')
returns 2200 rpm
